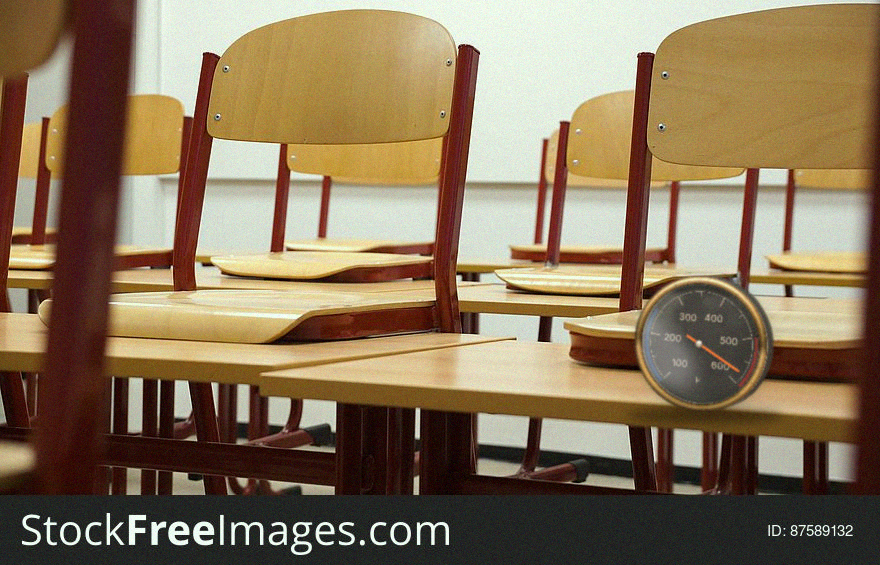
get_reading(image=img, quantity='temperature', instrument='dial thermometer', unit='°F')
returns 575 °F
